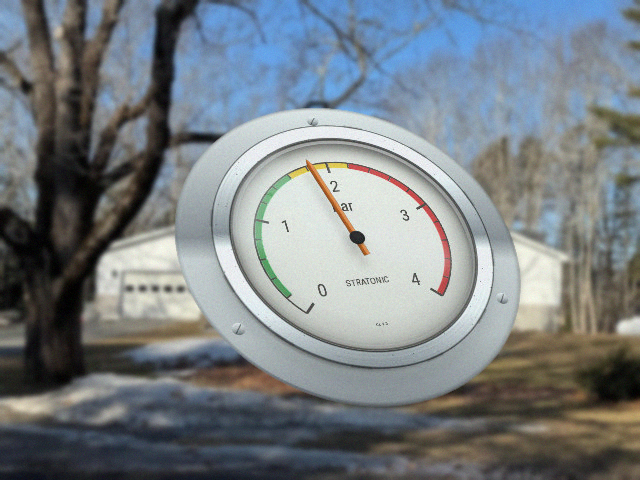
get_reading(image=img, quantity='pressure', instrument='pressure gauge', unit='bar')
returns 1.8 bar
